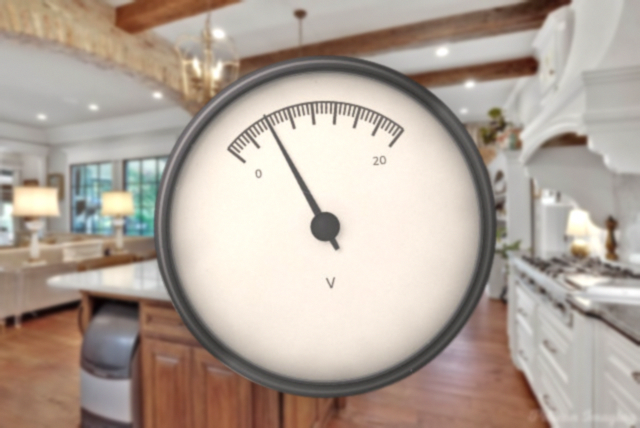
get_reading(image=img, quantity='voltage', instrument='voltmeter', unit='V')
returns 5 V
